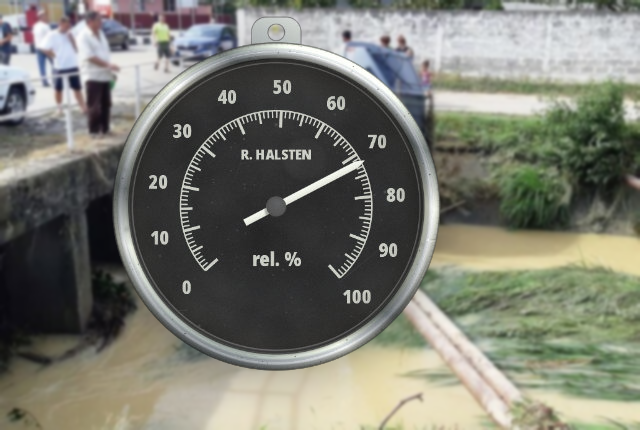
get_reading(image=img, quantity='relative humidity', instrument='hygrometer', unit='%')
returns 72 %
